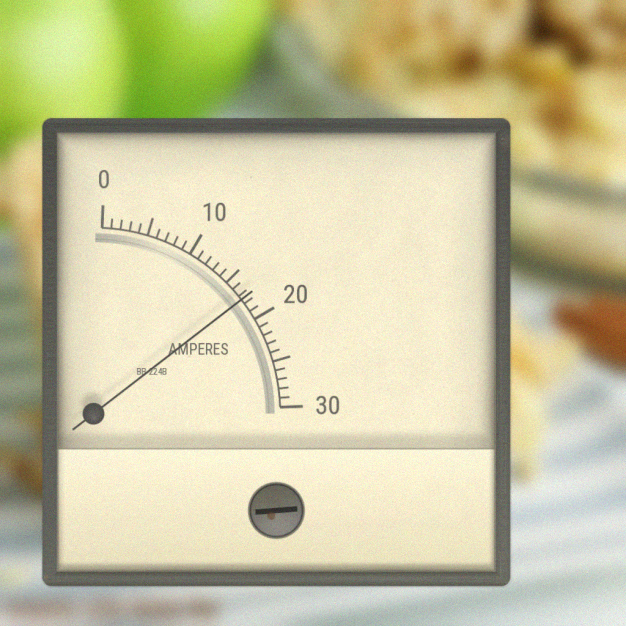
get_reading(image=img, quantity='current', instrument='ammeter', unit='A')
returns 17.5 A
